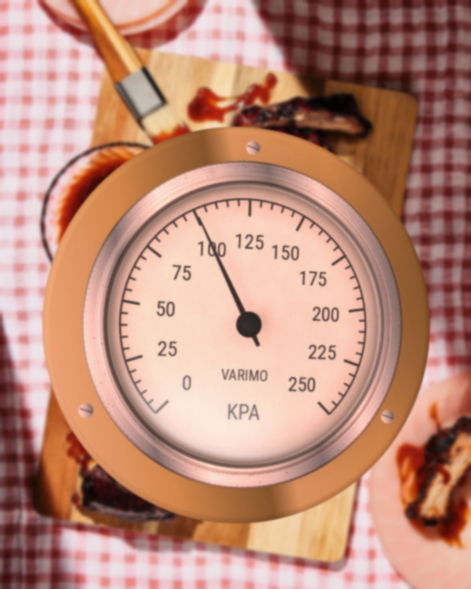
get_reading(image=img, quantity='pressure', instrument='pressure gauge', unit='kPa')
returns 100 kPa
